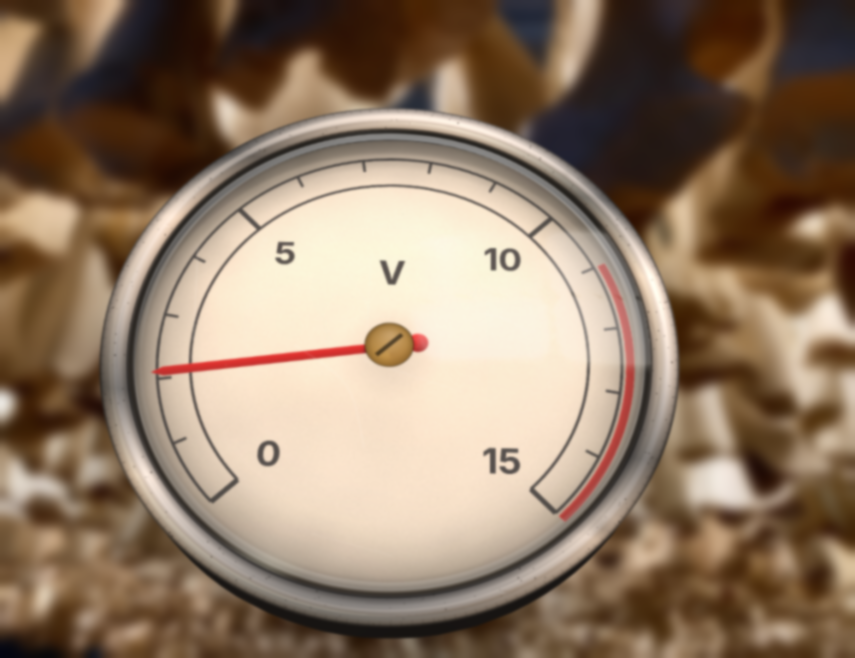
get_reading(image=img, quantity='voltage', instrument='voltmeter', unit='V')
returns 2 V
